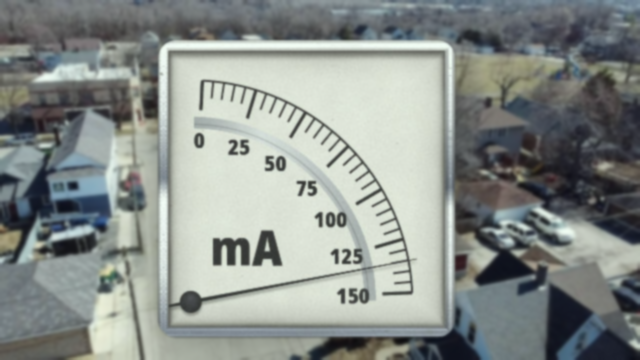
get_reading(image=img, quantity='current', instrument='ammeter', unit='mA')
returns 135 mA
